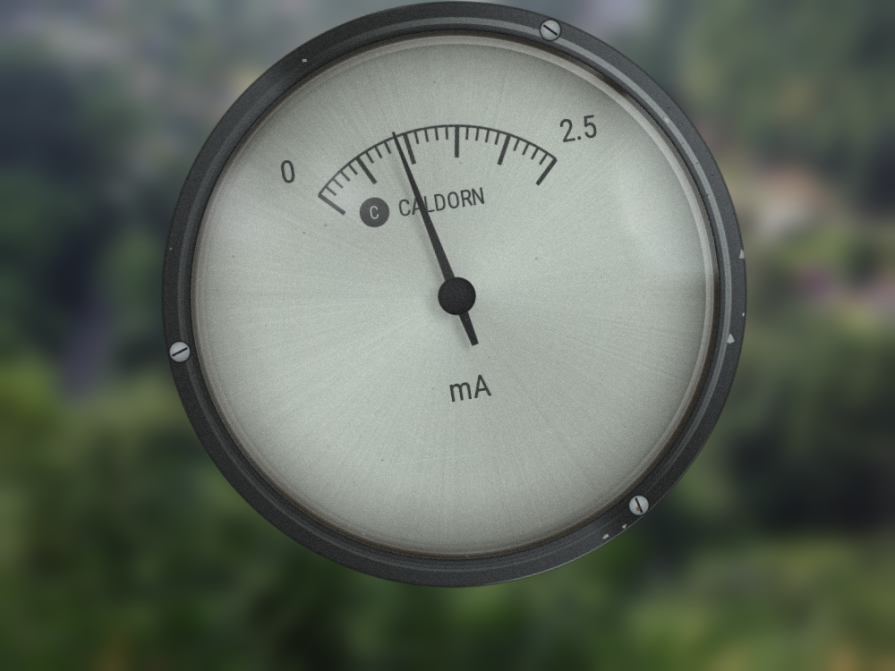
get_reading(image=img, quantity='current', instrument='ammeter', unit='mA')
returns 0.9 mA
